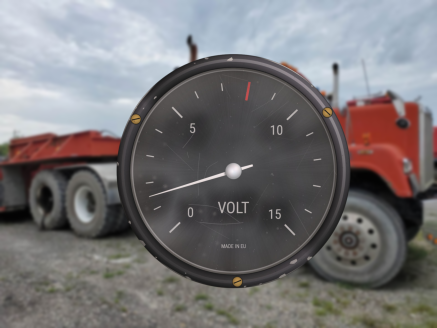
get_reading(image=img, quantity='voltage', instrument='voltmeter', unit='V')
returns 1.5 V
